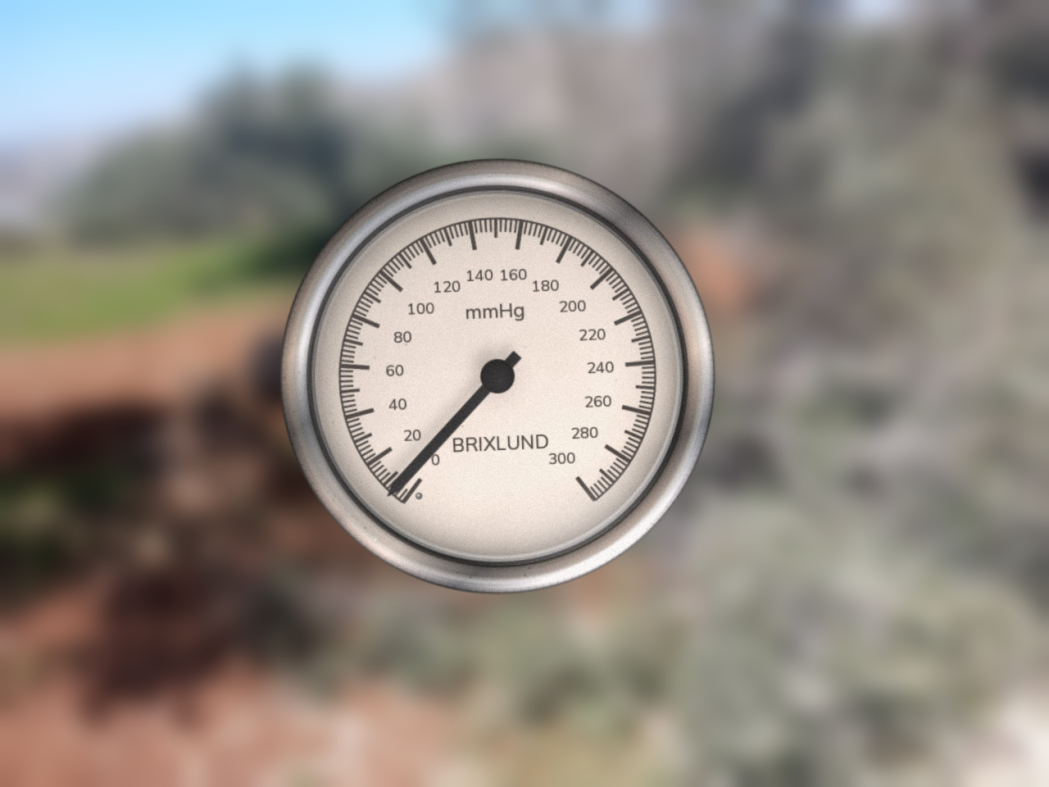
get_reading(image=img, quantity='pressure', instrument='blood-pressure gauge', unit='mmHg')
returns 6 mmHg
